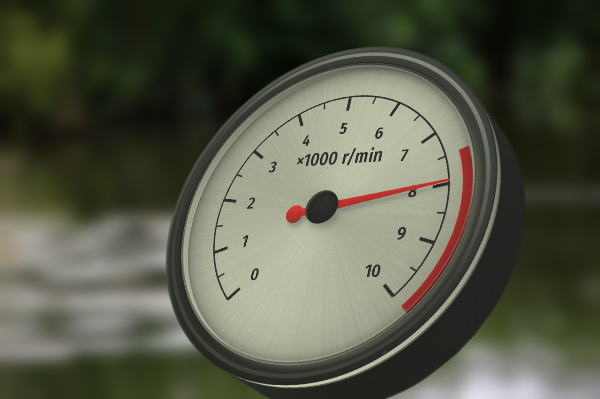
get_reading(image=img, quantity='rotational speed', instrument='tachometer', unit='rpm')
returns 8000 rpm
